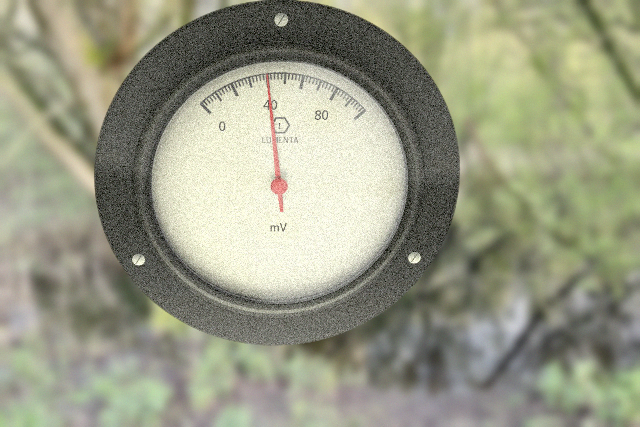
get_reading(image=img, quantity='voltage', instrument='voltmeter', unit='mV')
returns 40 mV
